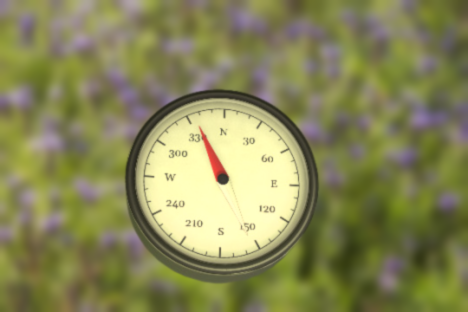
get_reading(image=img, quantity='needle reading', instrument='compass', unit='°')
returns 335 °
